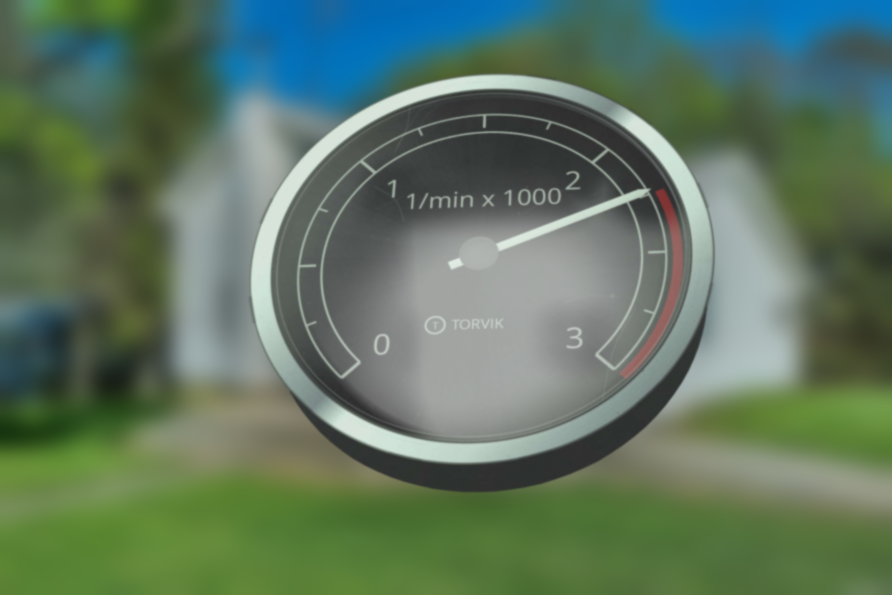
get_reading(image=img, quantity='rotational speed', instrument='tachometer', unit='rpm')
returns 2250 rpm
